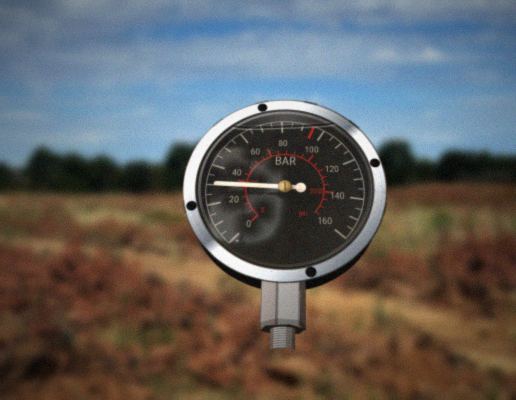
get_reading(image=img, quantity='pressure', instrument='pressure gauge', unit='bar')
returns 30 bar
